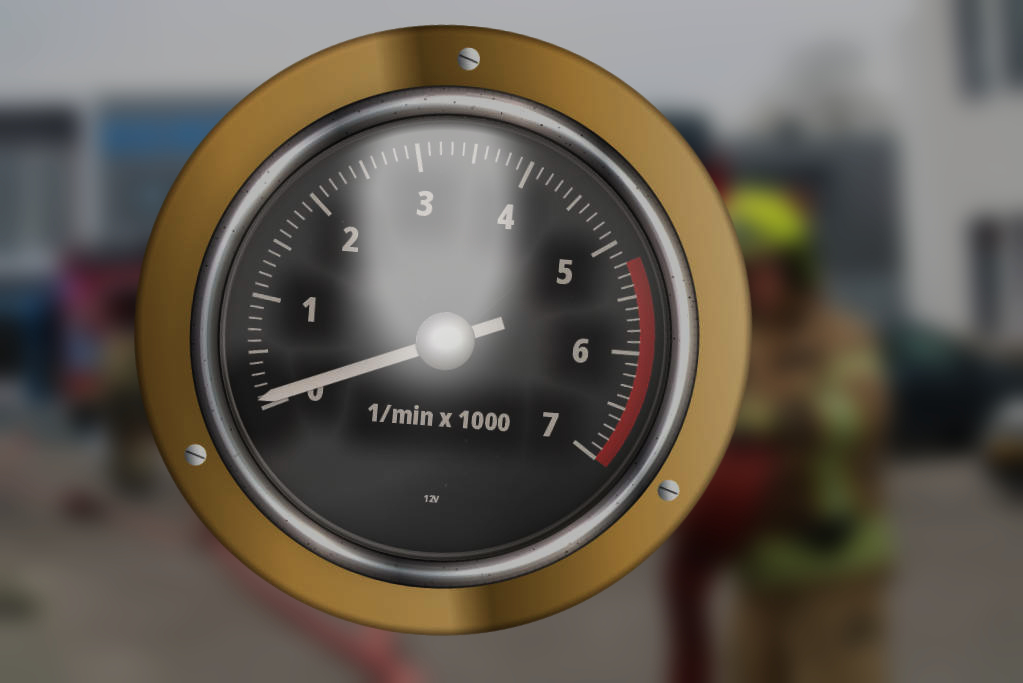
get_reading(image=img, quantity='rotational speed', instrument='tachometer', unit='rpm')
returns 100 rpm
